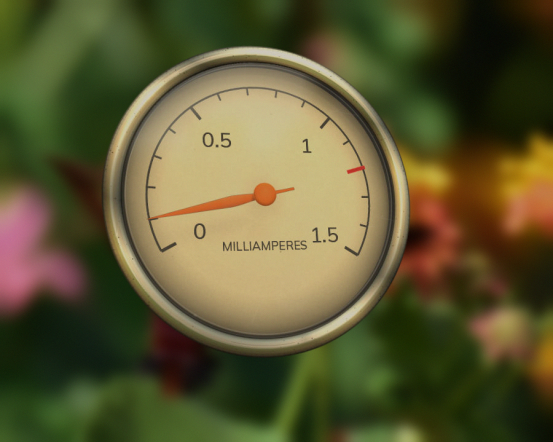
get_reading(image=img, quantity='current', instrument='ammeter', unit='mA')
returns 0.1 mA
